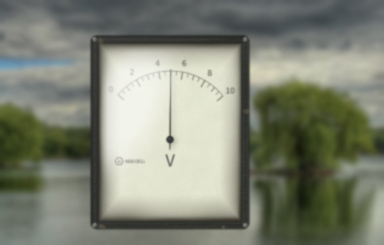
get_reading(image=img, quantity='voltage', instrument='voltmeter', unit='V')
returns 5 V
